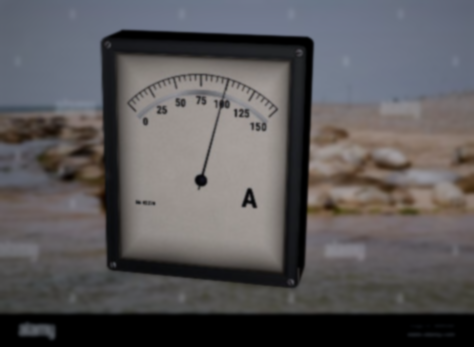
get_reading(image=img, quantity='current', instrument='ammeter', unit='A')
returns 100 A
